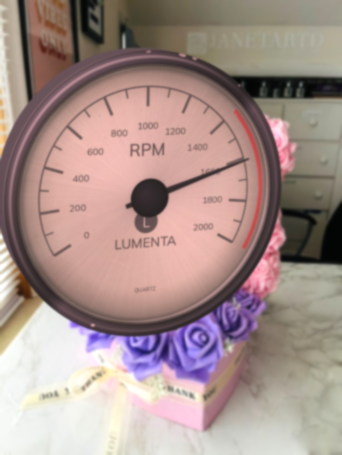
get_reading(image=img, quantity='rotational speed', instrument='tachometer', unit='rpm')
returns 1600 rpm
